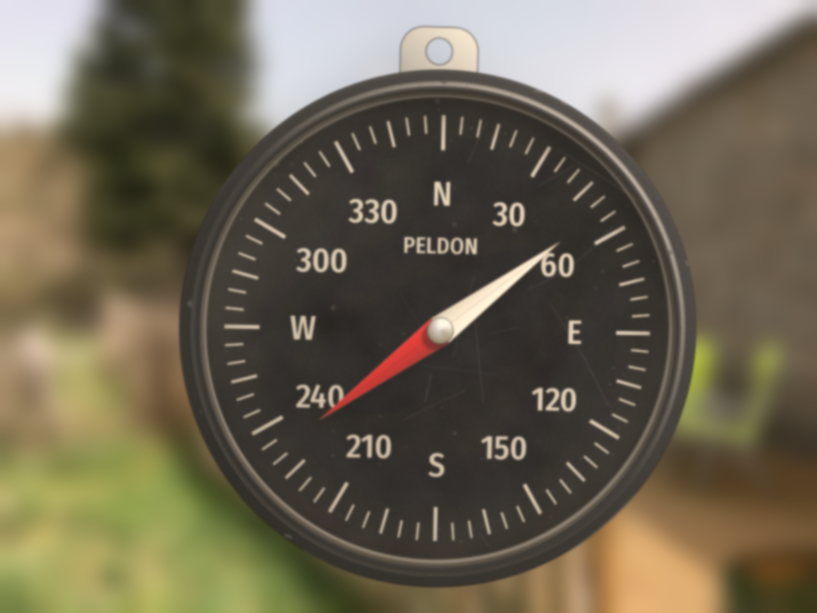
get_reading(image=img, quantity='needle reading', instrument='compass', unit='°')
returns 232.5 °
